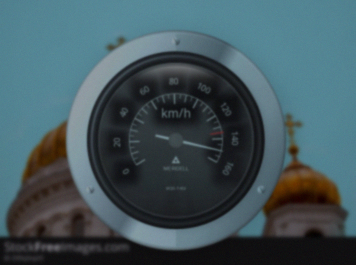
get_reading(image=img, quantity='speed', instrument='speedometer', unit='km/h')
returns 150 km/h
